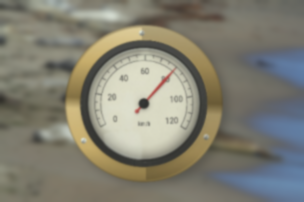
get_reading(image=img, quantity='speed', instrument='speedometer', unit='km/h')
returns 80 km/h
